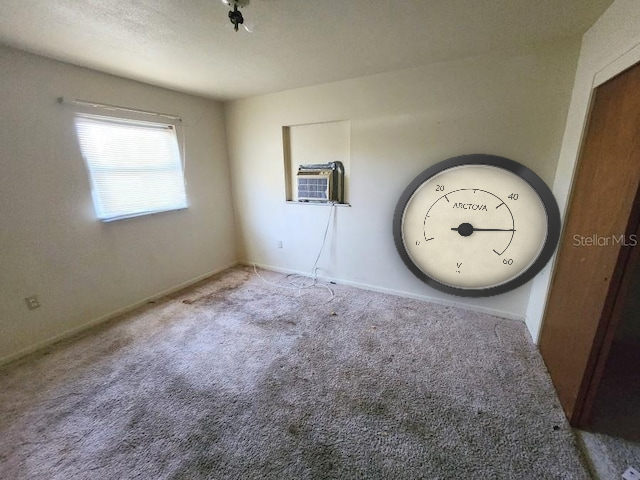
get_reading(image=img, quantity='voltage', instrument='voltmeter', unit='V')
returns 50 V
